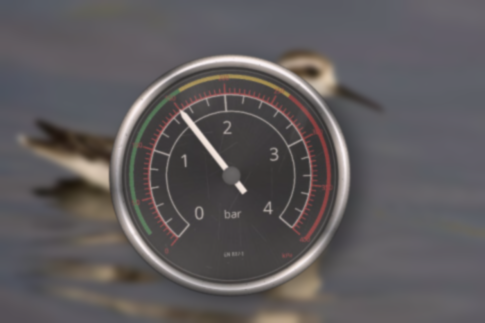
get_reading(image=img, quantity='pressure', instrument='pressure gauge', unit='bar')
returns 1.5 bar
